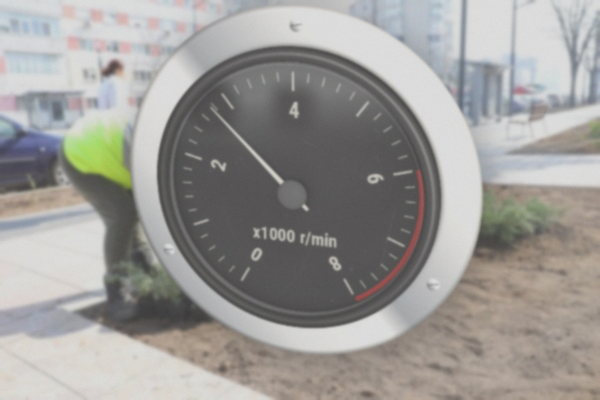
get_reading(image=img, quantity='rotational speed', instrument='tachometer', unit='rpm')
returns 2800 rpm
